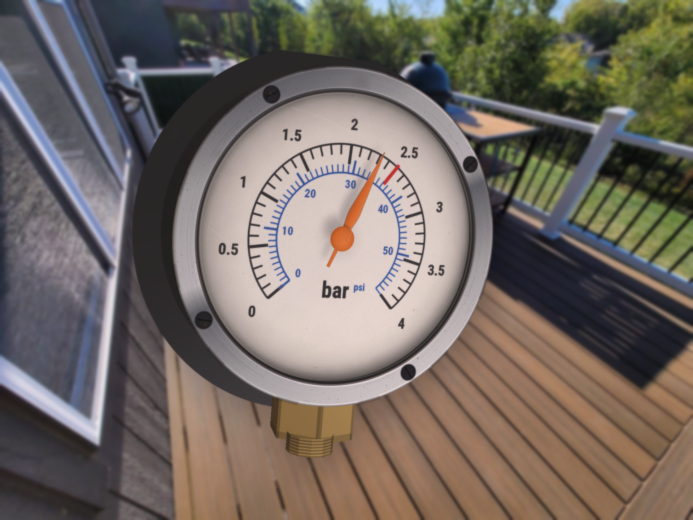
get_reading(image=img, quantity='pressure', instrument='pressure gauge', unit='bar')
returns 2.3 bar
